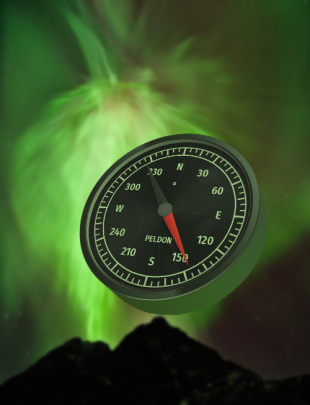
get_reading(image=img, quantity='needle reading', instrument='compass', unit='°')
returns 145 °
